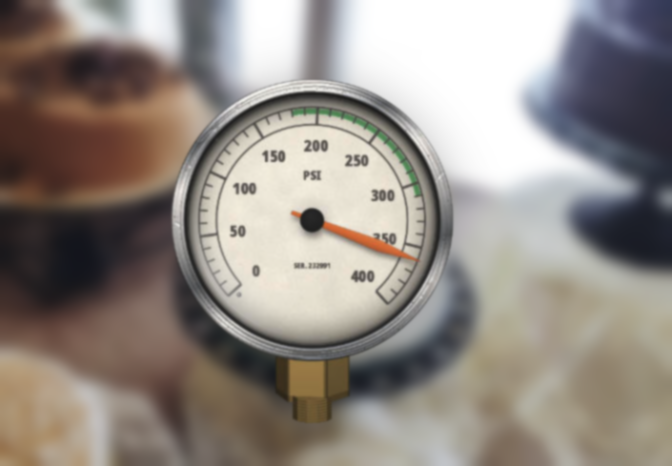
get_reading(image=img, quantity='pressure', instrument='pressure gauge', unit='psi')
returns 360 psi
